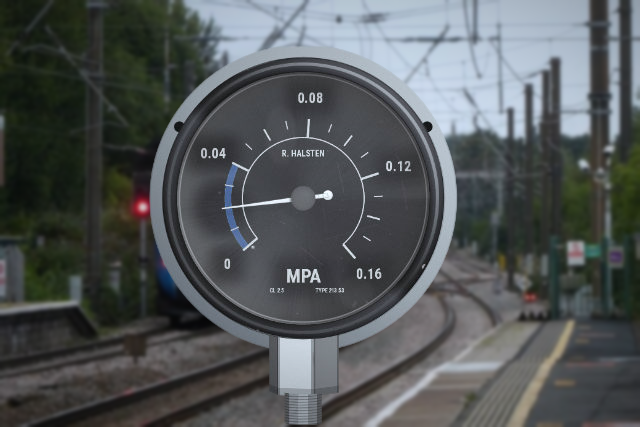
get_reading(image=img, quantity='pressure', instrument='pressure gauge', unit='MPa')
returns 0.02 MPa
